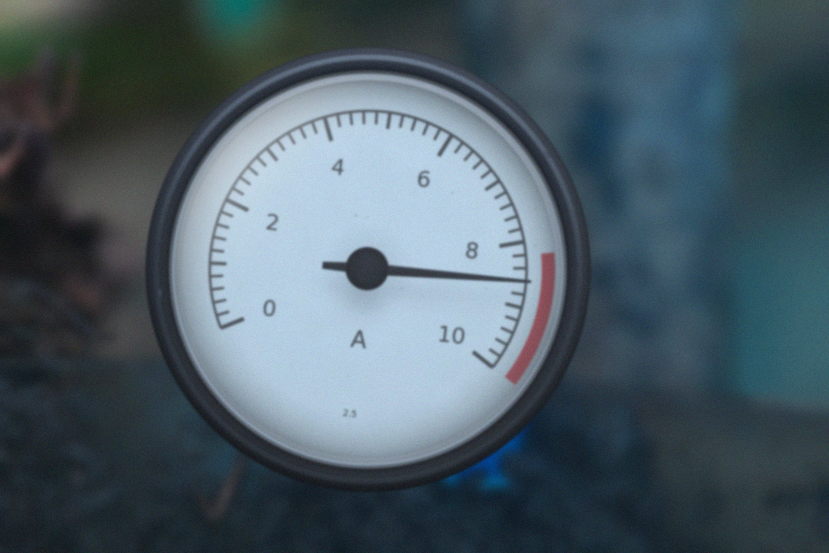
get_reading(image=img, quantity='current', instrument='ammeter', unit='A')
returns 8.6 A
